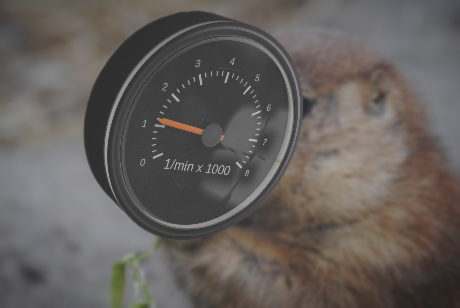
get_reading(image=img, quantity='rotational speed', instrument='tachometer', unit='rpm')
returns 1200 rpm
